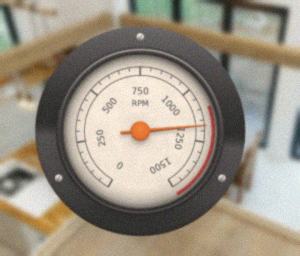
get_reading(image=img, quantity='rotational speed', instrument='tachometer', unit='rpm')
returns 1175 rpm
